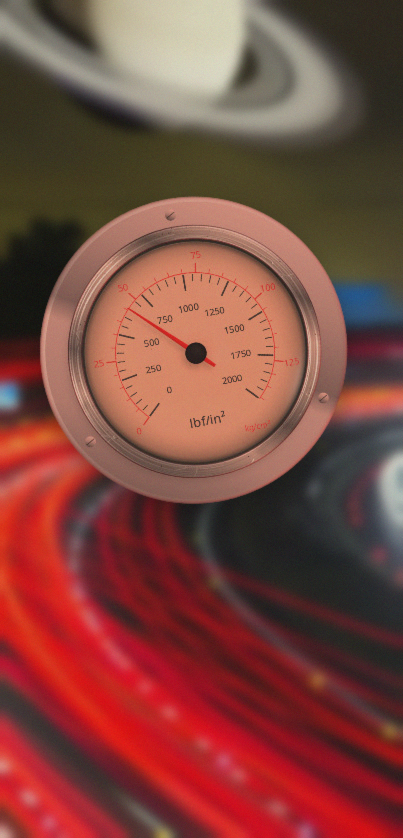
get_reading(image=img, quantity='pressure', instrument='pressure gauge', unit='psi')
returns 650 psi
